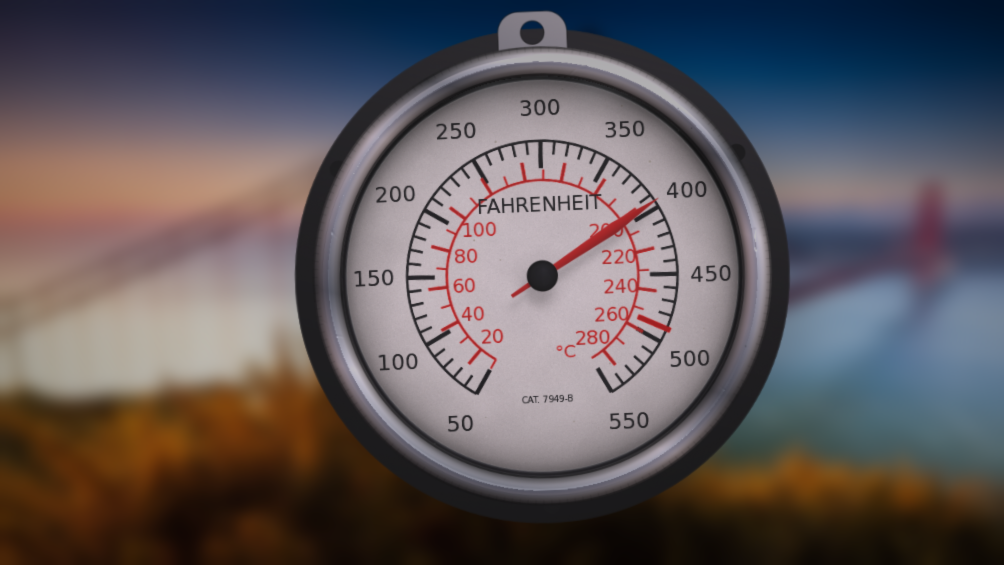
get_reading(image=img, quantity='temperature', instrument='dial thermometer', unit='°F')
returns 395 °F
